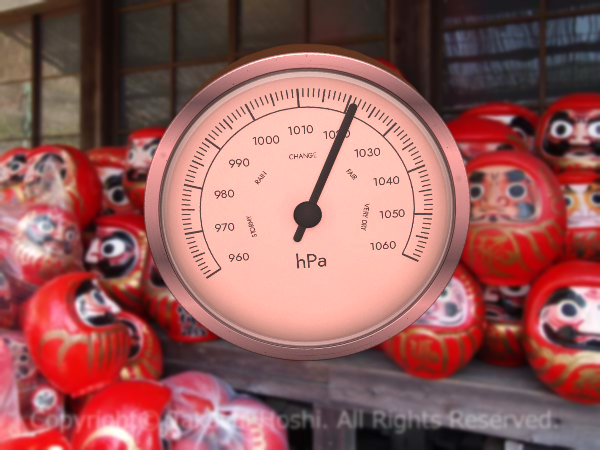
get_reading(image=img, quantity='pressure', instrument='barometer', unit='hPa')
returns 1021 hPa
